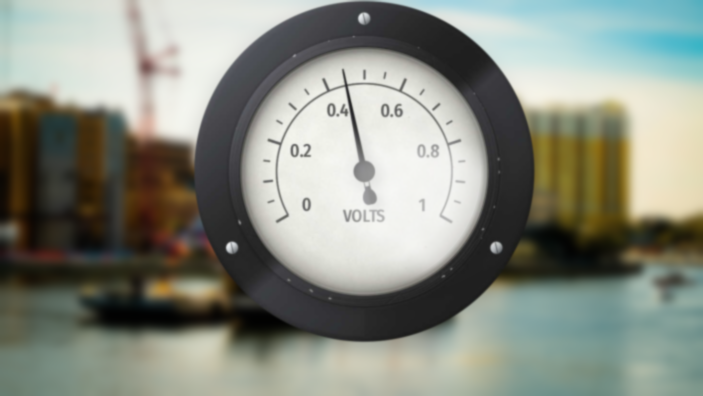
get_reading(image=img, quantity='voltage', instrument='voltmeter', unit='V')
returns 0.45 V
